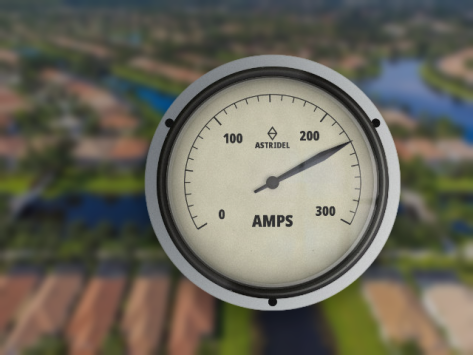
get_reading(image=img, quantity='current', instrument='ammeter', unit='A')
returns 230 A
